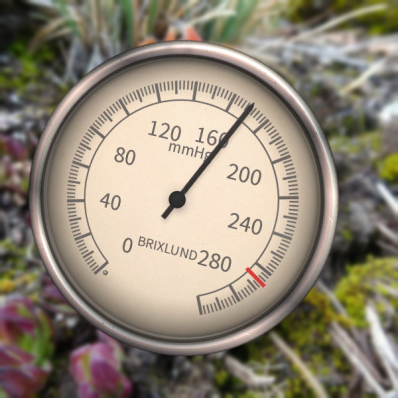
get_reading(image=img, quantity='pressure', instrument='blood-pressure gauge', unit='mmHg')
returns 170 mmHg
